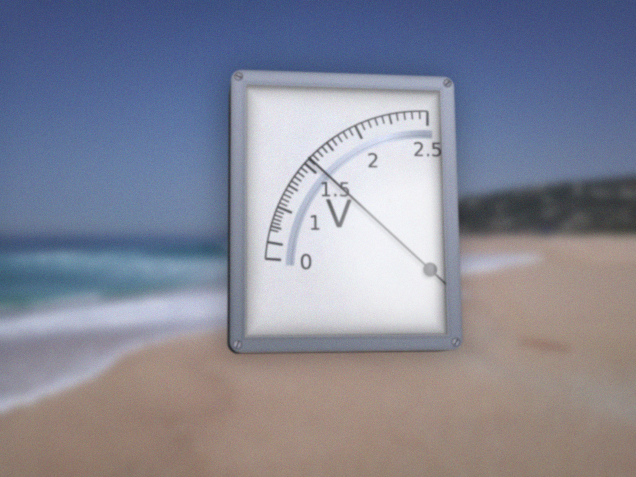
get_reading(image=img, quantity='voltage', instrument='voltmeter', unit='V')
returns 1.55 V
